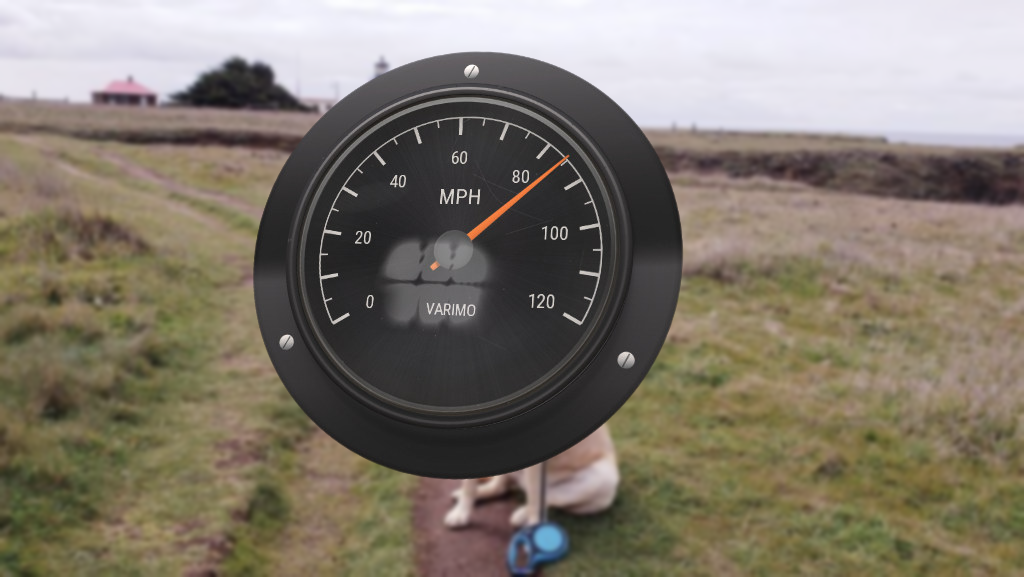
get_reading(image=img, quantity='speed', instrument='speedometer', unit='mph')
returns 85 mph
